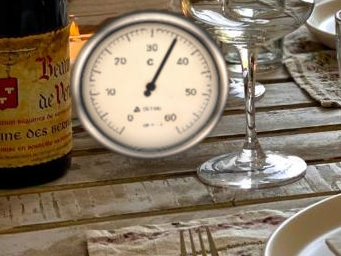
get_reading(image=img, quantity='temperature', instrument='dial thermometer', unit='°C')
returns 35 °C
